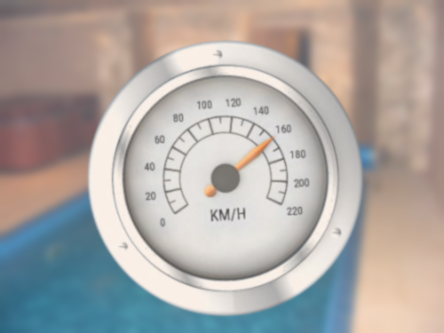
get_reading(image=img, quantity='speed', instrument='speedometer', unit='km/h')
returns 160 km/h
